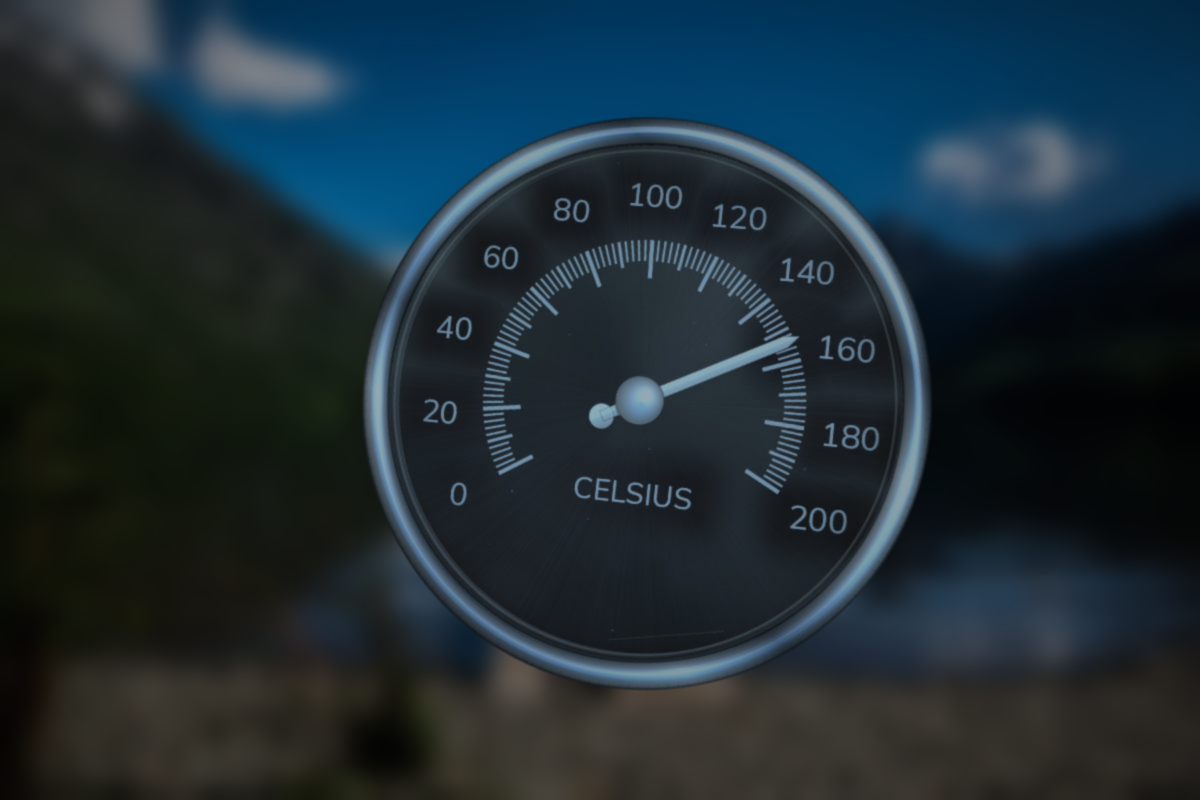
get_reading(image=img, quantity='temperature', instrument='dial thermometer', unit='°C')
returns 154 °C
